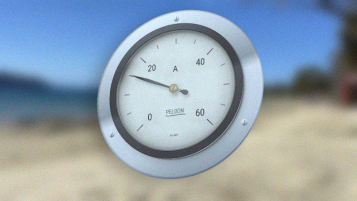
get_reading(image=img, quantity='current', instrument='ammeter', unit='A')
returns 15 A
